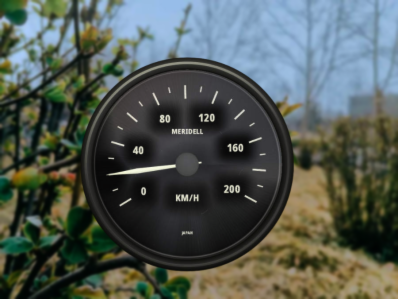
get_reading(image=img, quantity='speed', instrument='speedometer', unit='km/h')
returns 20 km/h
